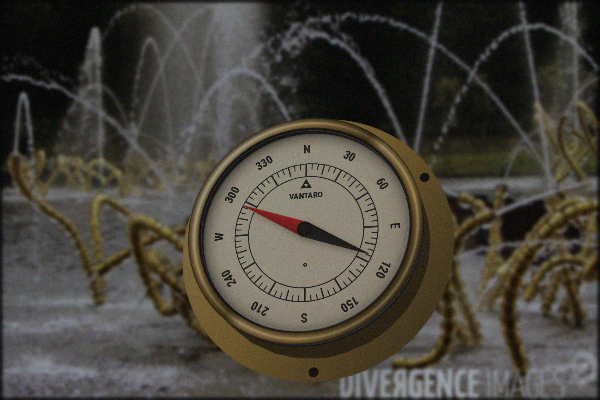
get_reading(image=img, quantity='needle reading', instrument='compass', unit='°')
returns 295 °
